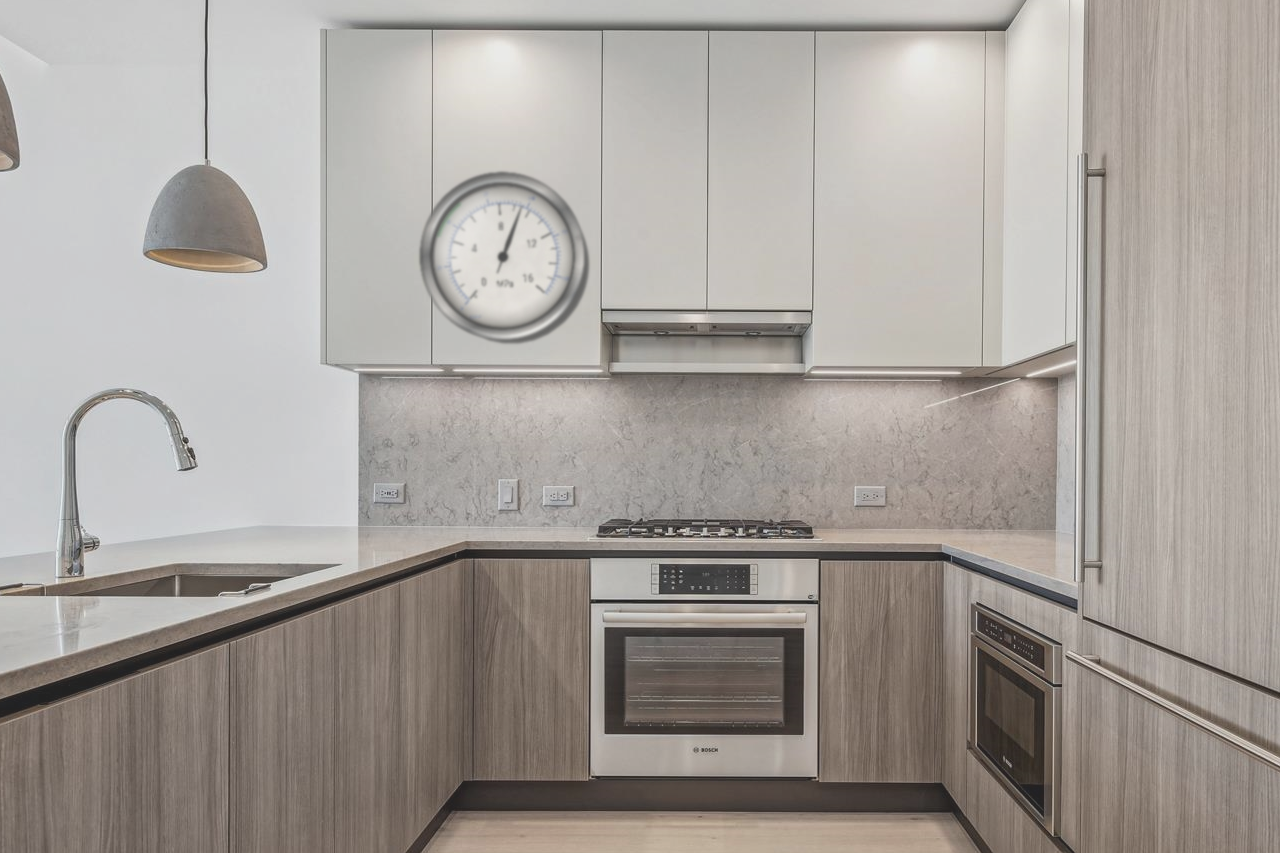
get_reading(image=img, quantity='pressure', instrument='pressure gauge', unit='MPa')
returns 9.5 MPa
